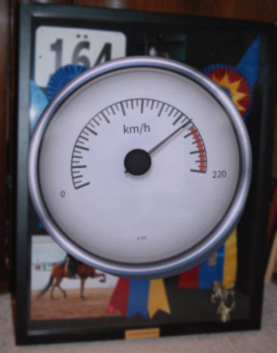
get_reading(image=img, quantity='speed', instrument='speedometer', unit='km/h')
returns 170 km/h
